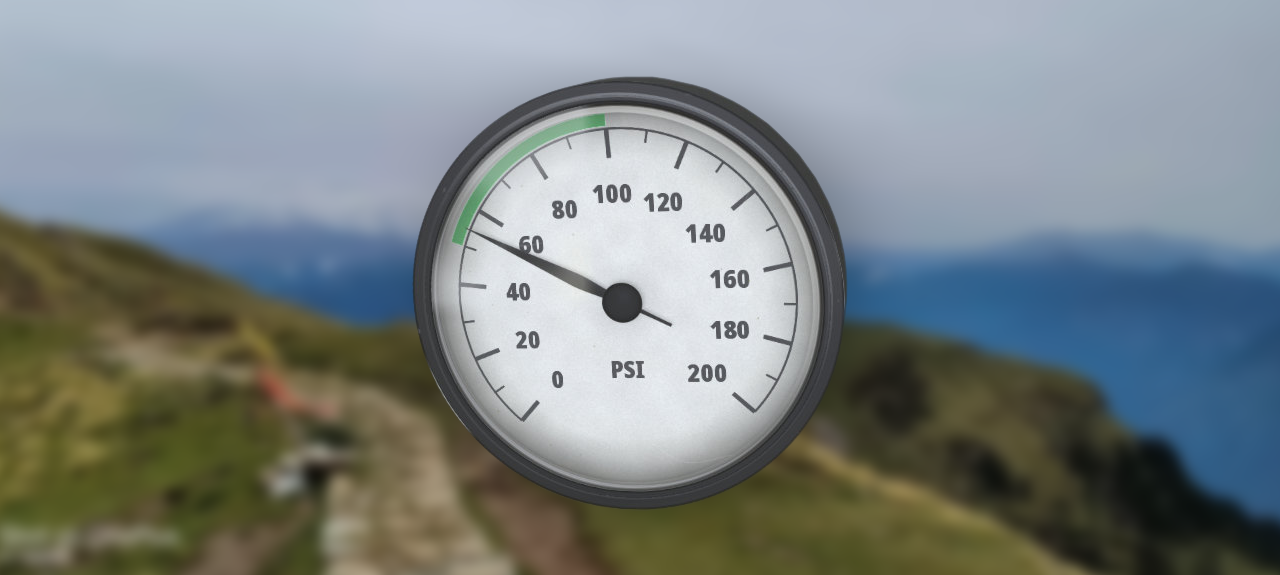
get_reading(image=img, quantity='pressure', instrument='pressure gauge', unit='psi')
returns 55 psi
